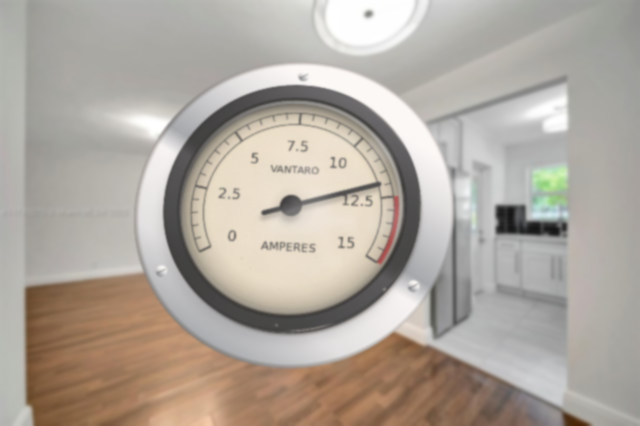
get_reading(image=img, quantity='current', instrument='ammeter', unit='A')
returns 12 A
